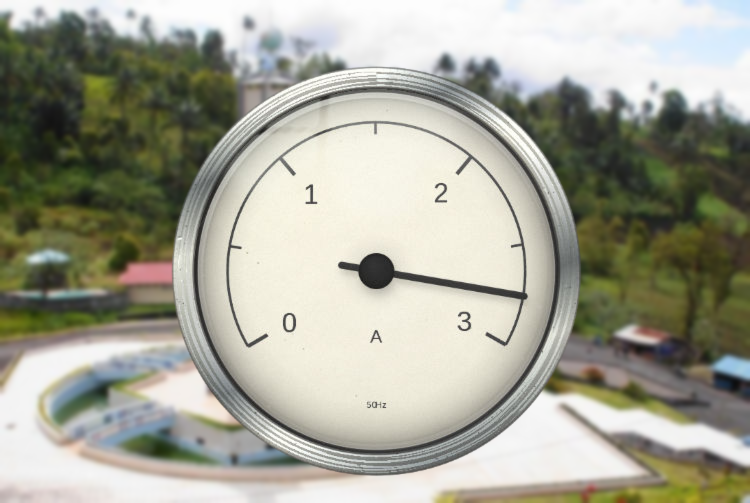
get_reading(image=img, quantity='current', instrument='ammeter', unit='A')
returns 2.75 A
